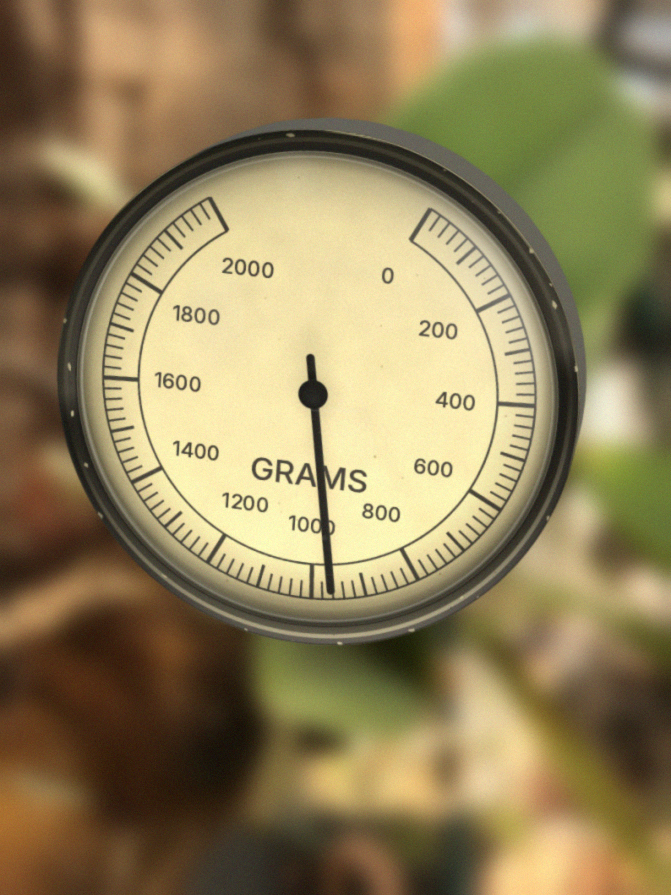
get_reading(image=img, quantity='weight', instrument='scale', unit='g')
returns 960 g
